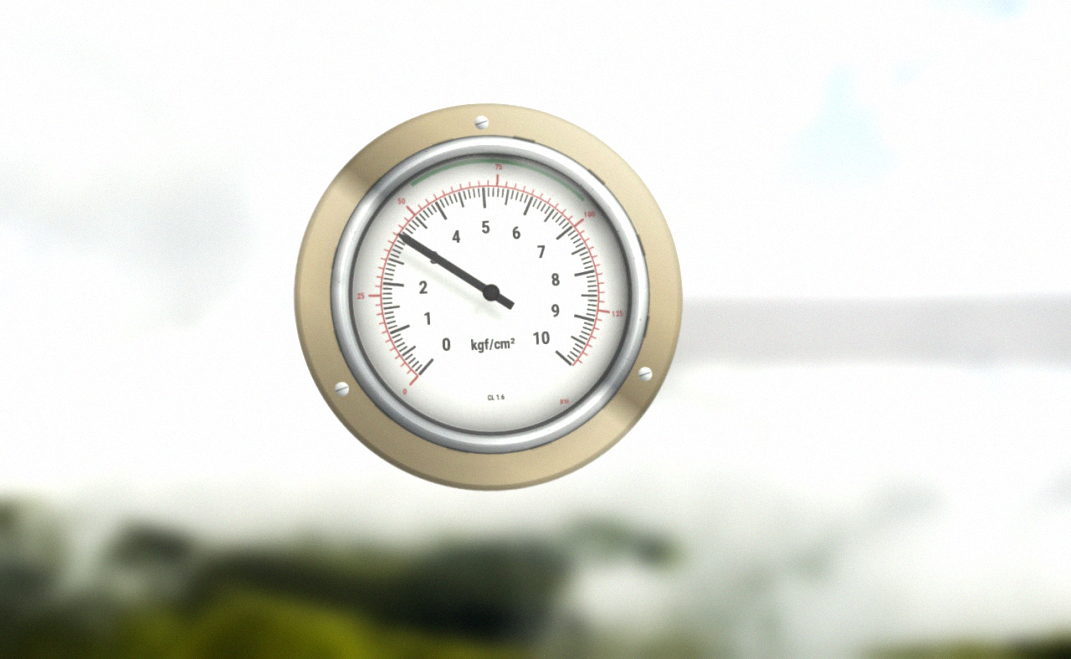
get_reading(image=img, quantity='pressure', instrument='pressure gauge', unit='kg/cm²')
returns 3 kg/cm²
